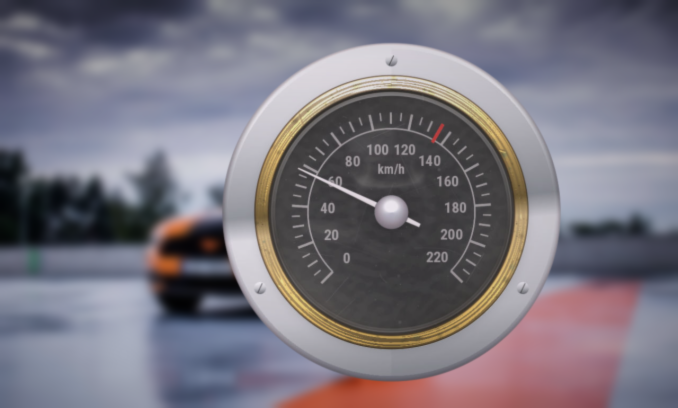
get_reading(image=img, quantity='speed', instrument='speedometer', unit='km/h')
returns 57.5 km/h
